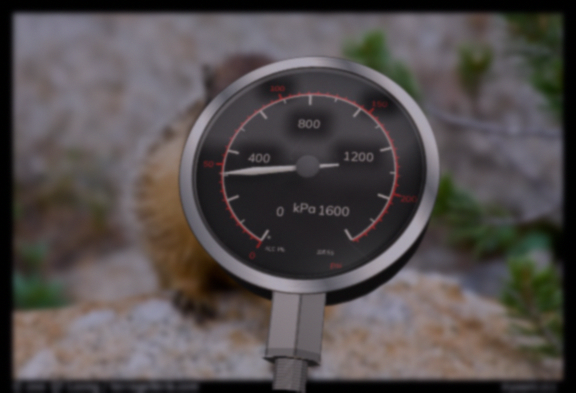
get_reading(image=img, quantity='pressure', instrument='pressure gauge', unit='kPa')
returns 300 kPa
